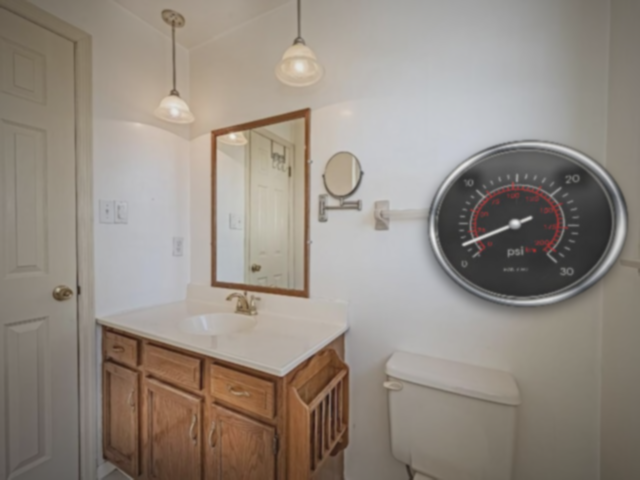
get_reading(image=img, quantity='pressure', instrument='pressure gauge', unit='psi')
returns 2 psi
